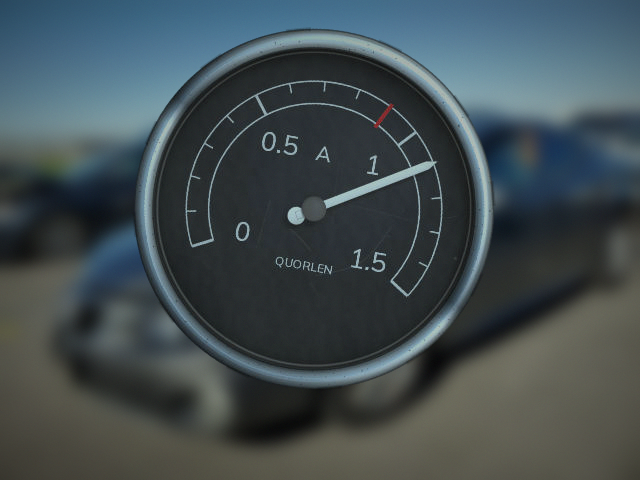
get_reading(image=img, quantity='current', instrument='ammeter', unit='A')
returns 1.1 A
